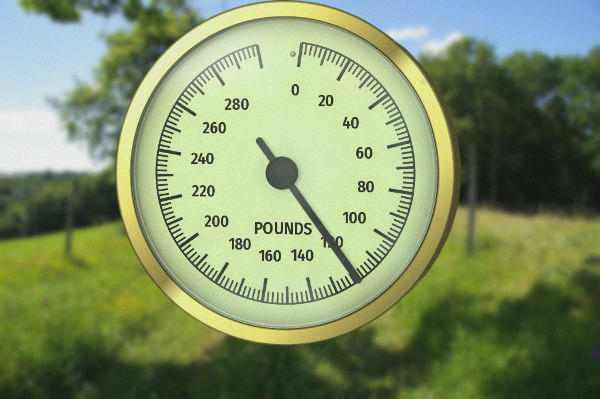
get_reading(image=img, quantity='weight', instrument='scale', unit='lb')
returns 120 lb
